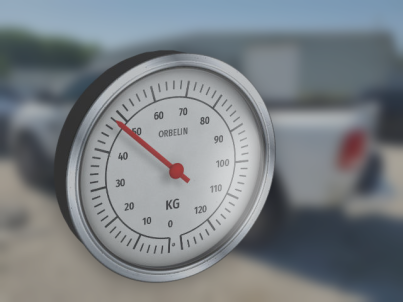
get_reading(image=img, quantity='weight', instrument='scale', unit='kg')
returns 48 kg
